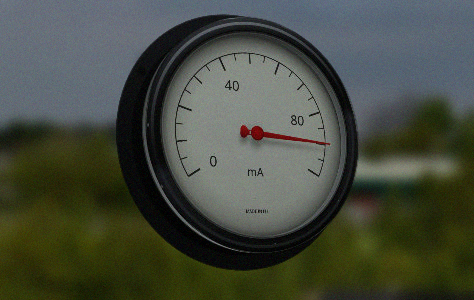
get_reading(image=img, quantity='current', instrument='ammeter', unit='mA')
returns 90 mA
